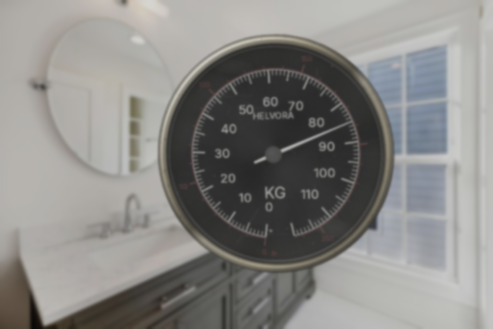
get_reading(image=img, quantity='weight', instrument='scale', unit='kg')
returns 85 kg
